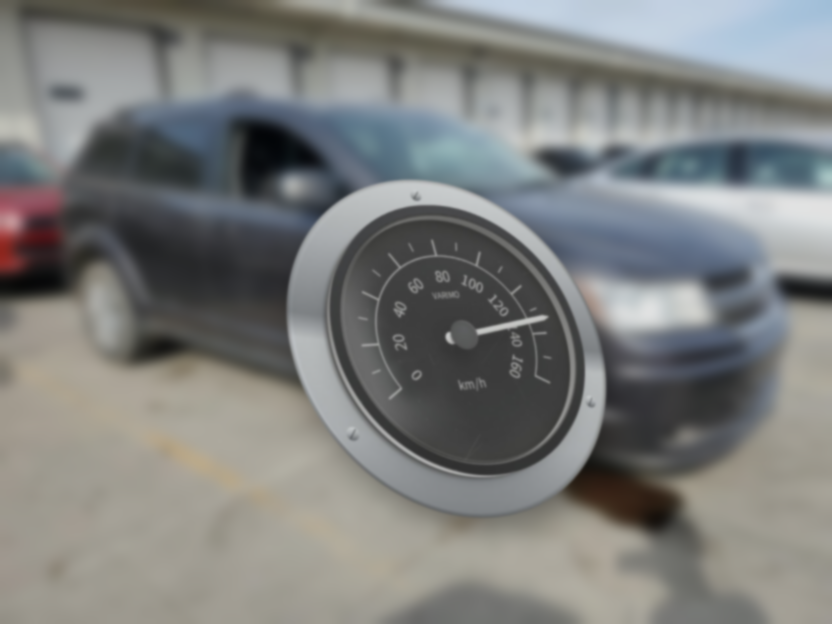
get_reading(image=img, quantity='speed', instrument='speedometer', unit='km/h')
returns 135 km/h
